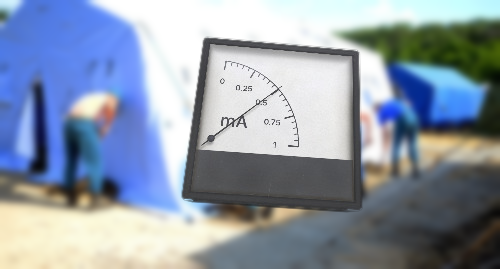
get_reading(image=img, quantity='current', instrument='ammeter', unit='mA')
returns 0.5 mA
